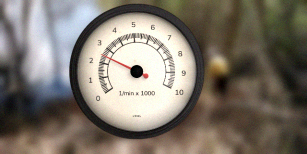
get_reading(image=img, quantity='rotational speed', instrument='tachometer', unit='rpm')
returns 2500 rpm
